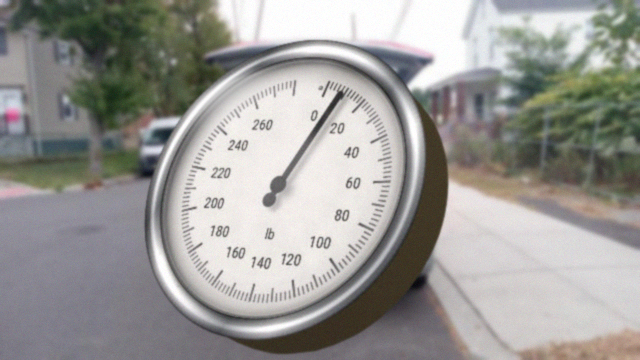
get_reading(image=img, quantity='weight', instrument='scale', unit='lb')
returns 10 lb
